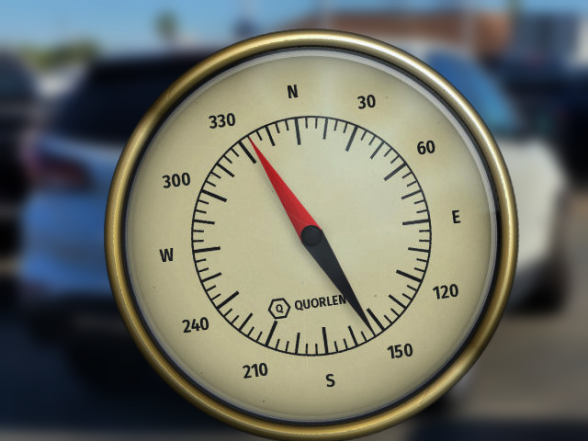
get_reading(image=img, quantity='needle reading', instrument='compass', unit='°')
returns 335 °
